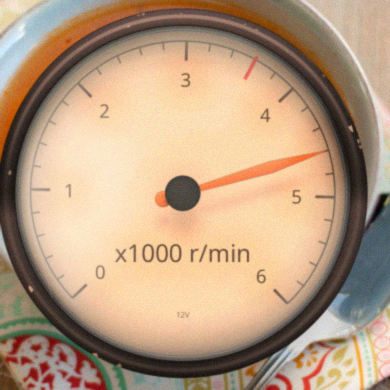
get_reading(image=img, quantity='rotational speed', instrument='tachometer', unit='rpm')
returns 4600 rpm
